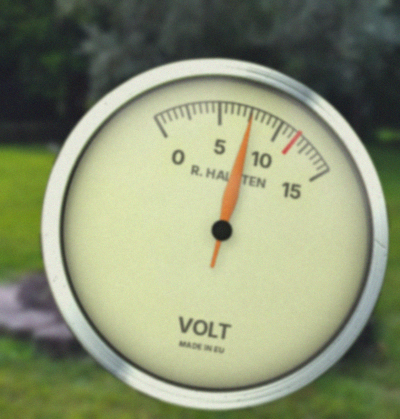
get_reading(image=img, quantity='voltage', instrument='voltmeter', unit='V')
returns 7.5 V
